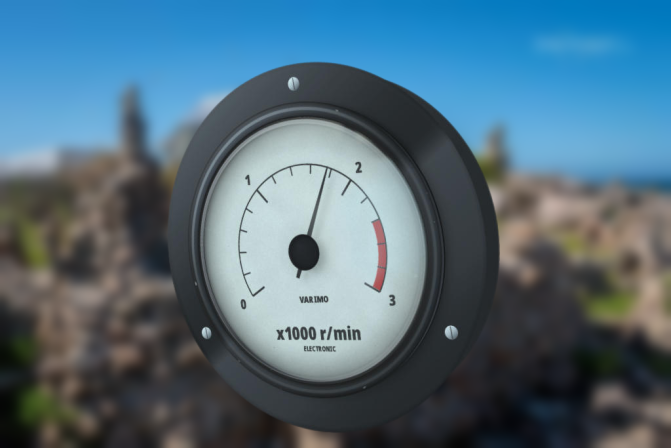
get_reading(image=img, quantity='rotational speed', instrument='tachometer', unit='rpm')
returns 1800 rpm
